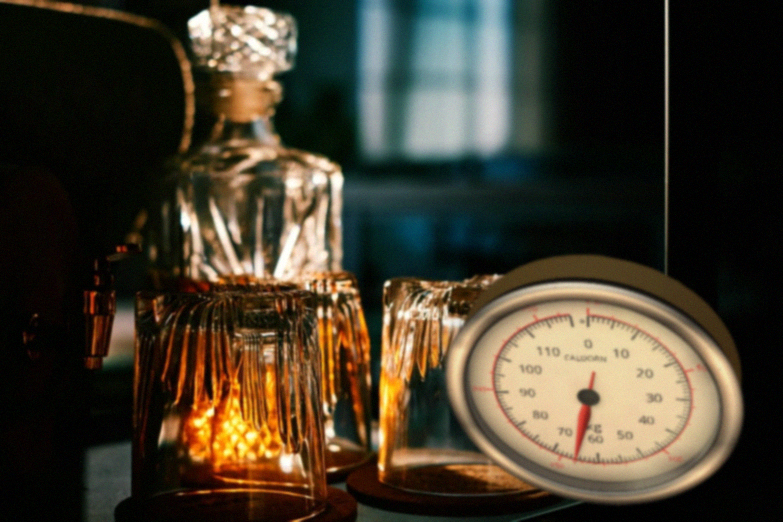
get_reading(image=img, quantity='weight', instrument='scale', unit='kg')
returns 65 kg
